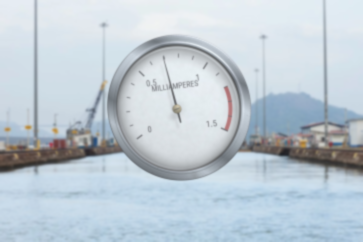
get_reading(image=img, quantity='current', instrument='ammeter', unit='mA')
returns 0.7 mA
